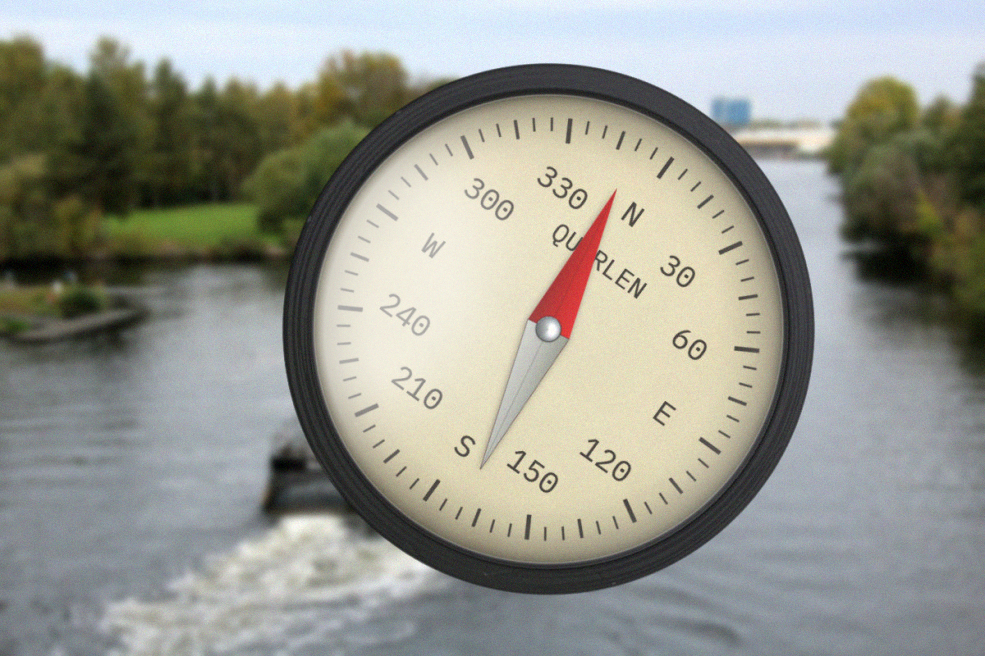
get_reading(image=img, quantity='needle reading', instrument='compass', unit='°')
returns 350 °
